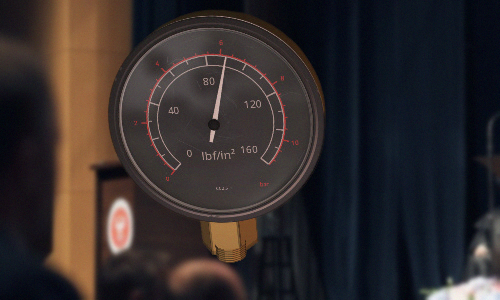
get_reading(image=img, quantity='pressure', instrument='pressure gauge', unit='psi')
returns 90 psi
